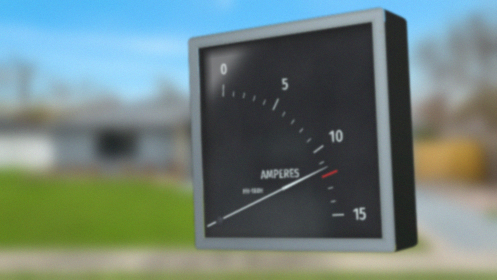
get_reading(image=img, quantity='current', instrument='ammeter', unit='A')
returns 11.5 A
